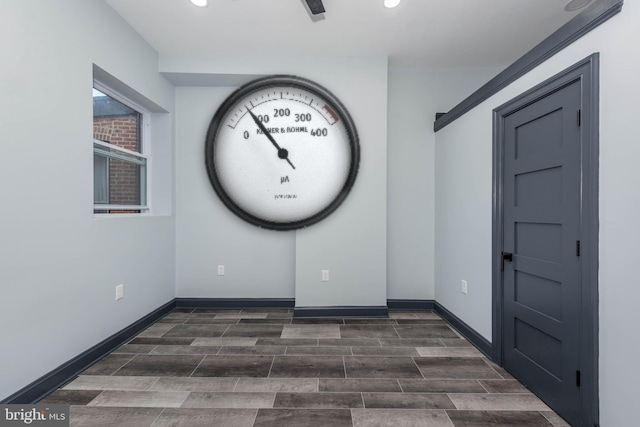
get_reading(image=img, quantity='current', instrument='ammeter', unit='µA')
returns 80 µA
